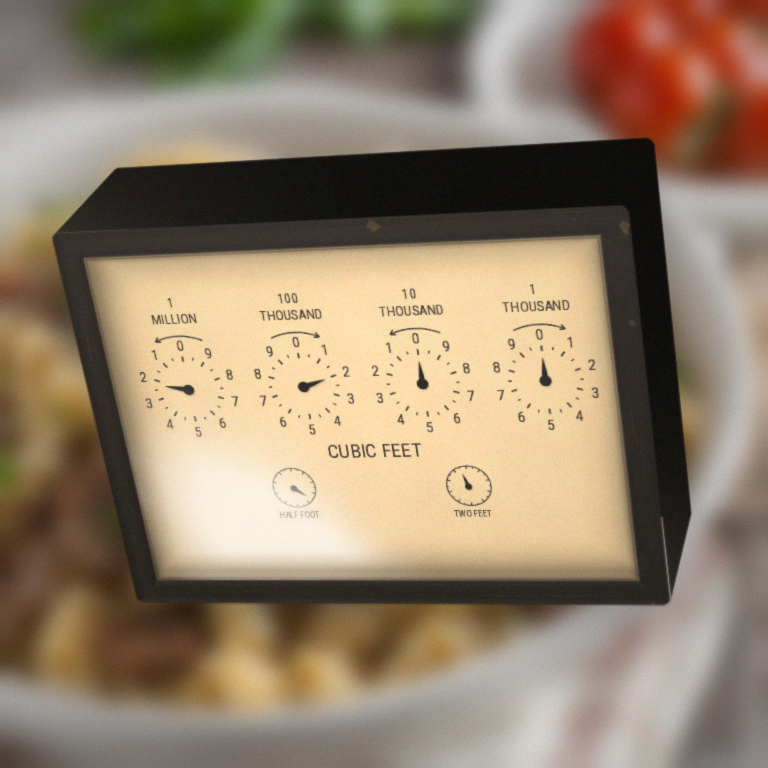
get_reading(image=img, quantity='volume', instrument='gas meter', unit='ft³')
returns 220000 ft³
